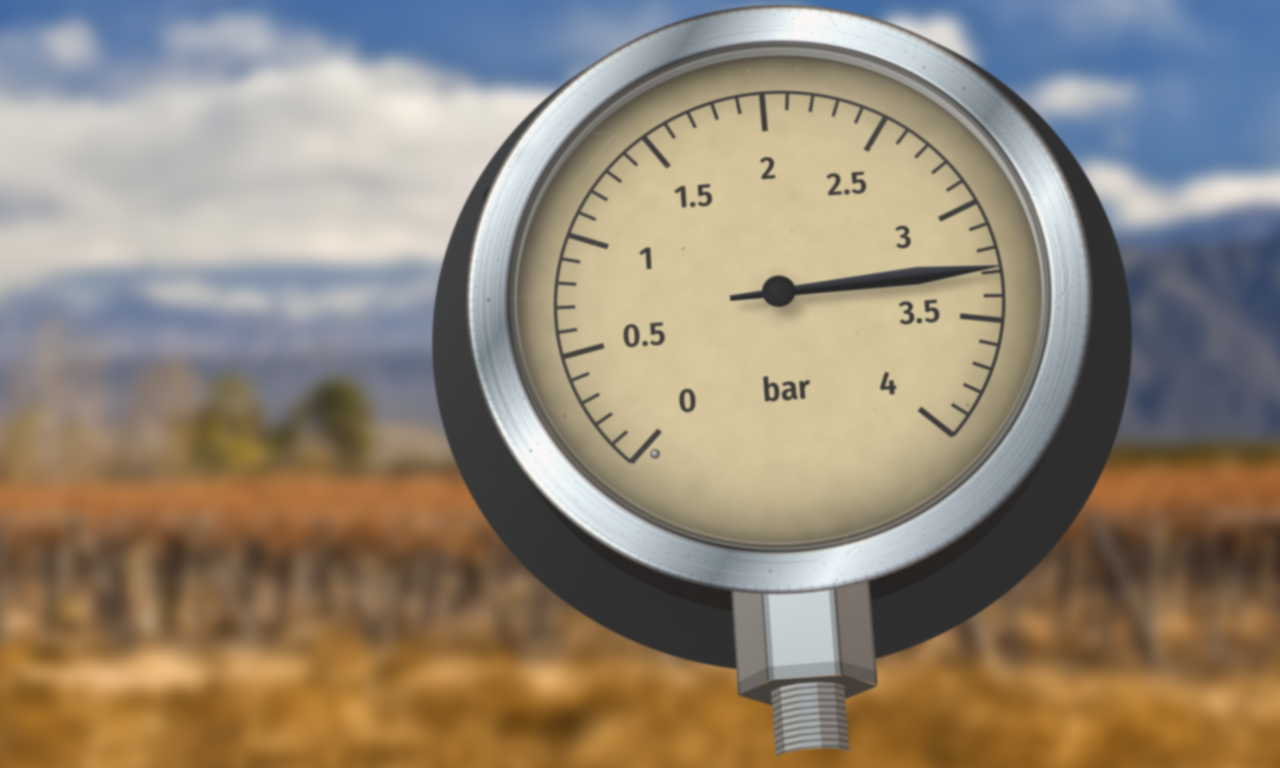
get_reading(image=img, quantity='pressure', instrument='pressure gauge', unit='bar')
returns 3.3 bar
